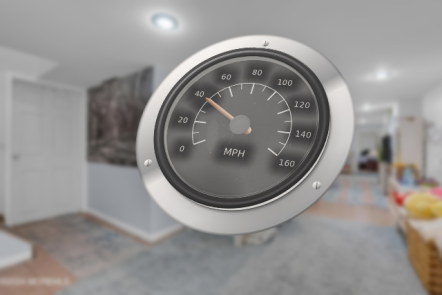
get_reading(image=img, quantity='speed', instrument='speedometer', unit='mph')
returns 40 mph
